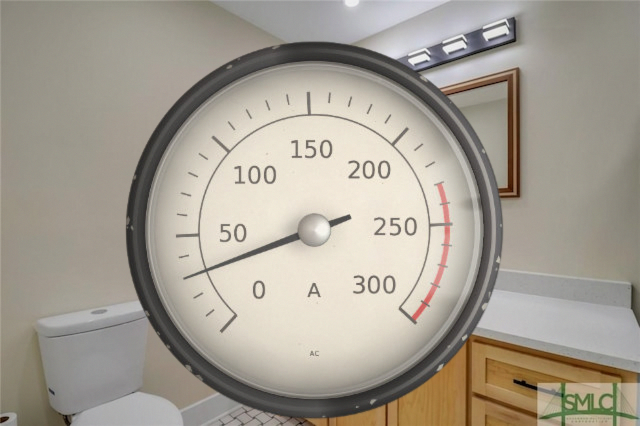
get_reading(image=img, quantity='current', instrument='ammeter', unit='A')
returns 30 A
